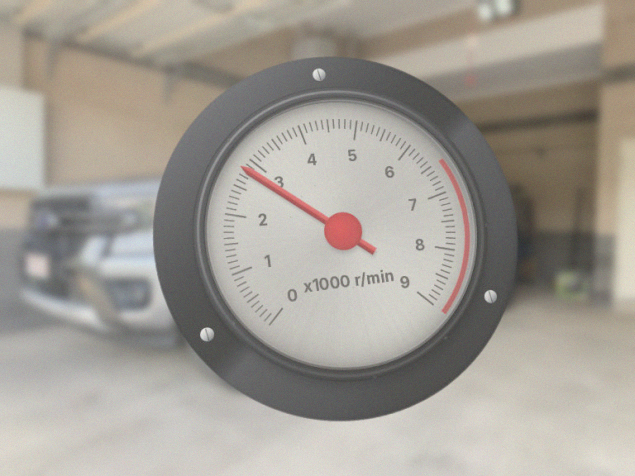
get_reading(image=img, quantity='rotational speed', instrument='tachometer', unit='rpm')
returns 2800 rpm
